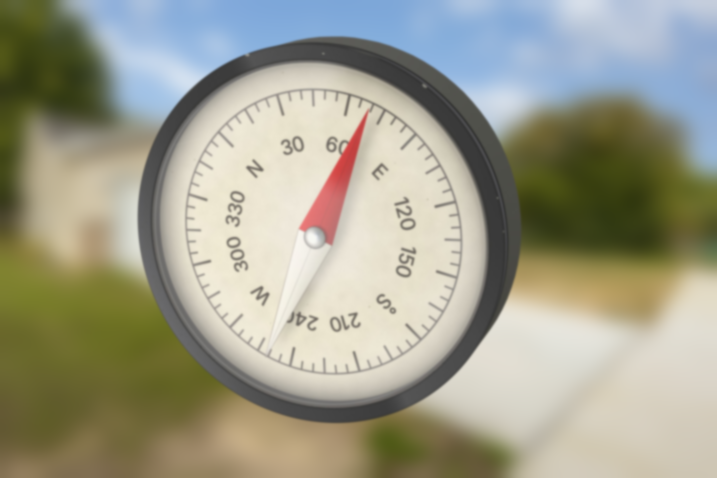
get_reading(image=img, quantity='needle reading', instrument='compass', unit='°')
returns 70 °
